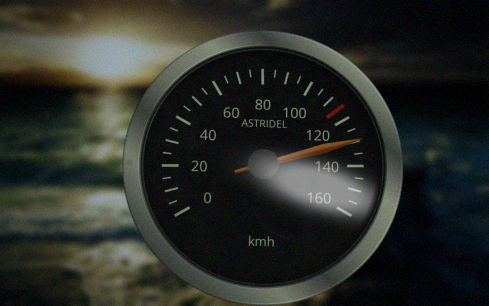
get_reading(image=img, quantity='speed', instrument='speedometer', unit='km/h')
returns 130 km/h
